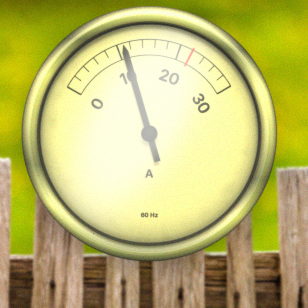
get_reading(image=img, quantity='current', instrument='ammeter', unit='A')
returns 11 A
